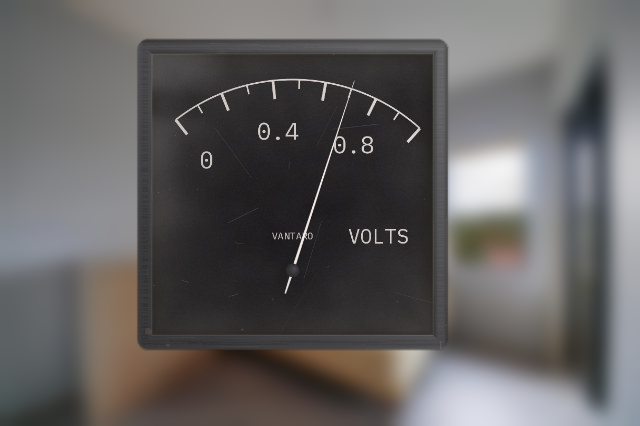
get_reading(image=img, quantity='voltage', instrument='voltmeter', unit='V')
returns 0.7 V
